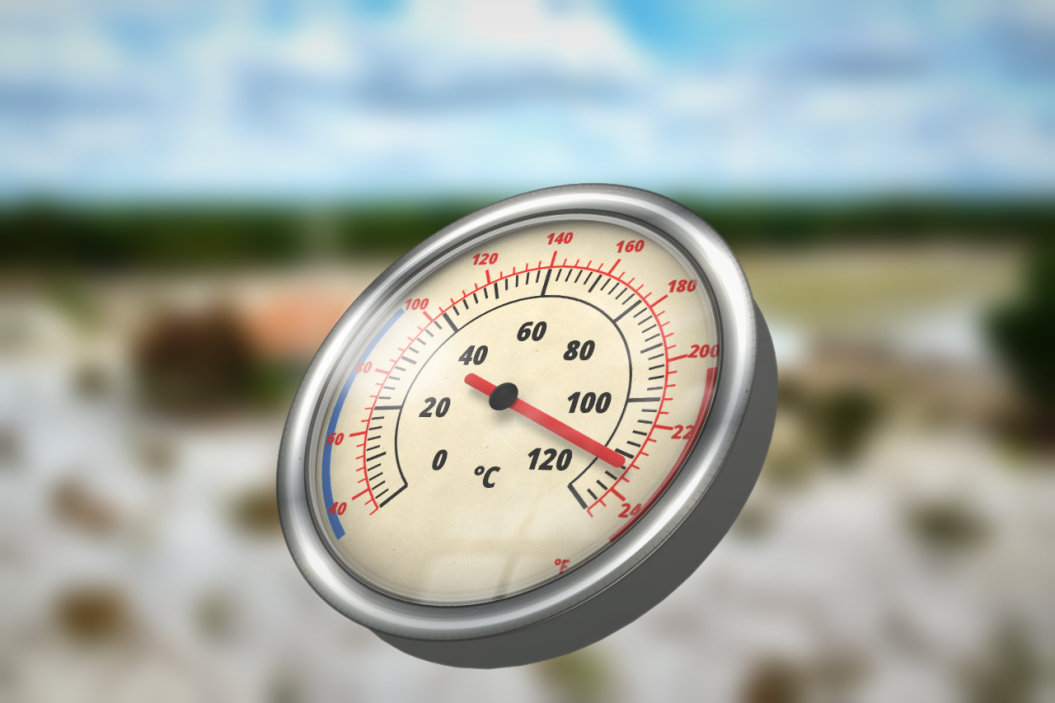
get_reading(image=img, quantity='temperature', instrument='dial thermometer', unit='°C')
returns 112 °C
